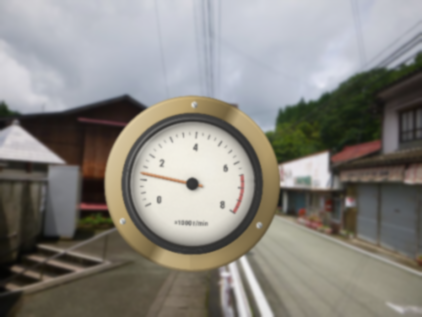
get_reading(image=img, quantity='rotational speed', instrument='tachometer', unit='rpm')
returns 1250 rpm
